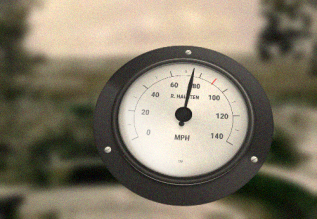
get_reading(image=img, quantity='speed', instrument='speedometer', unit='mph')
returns 75 mph
